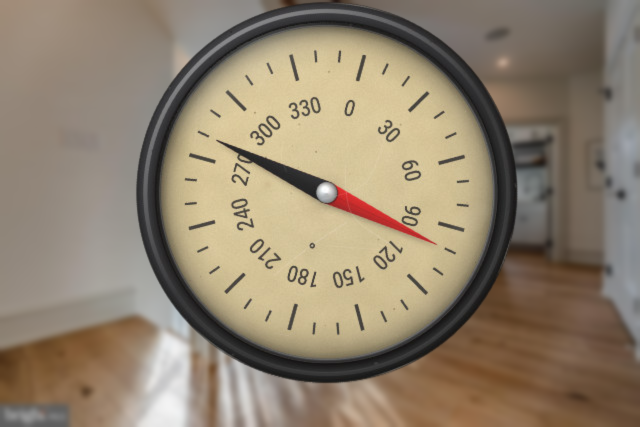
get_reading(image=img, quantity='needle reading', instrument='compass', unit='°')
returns 100 °
